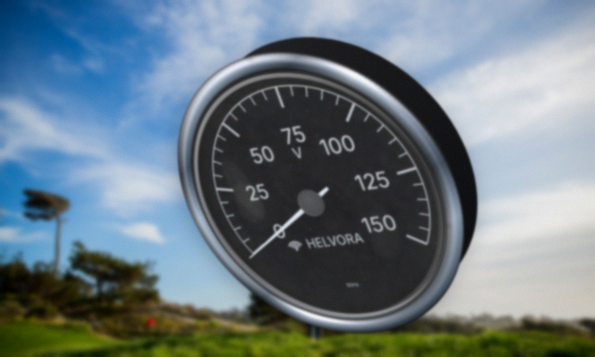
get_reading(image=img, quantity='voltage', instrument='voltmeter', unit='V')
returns 0 V
